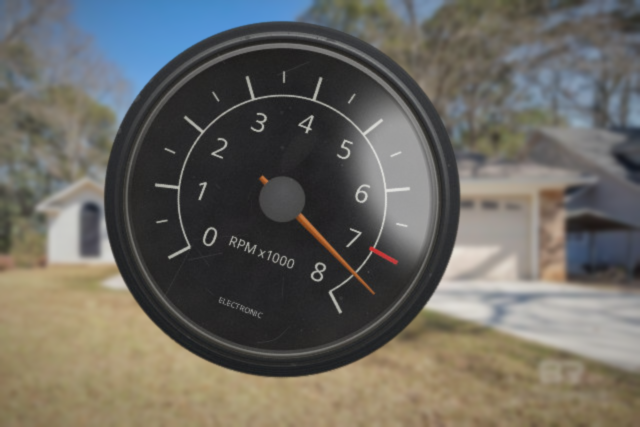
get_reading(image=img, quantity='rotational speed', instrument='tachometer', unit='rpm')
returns 7500 rpm
